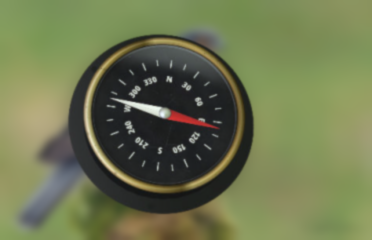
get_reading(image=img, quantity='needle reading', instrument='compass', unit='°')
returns 97.5 °
